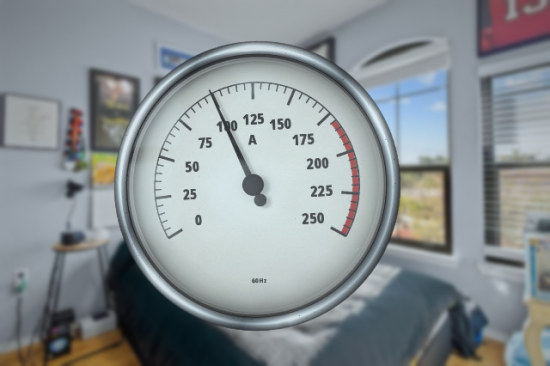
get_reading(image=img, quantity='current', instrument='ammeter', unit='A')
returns 100 A
